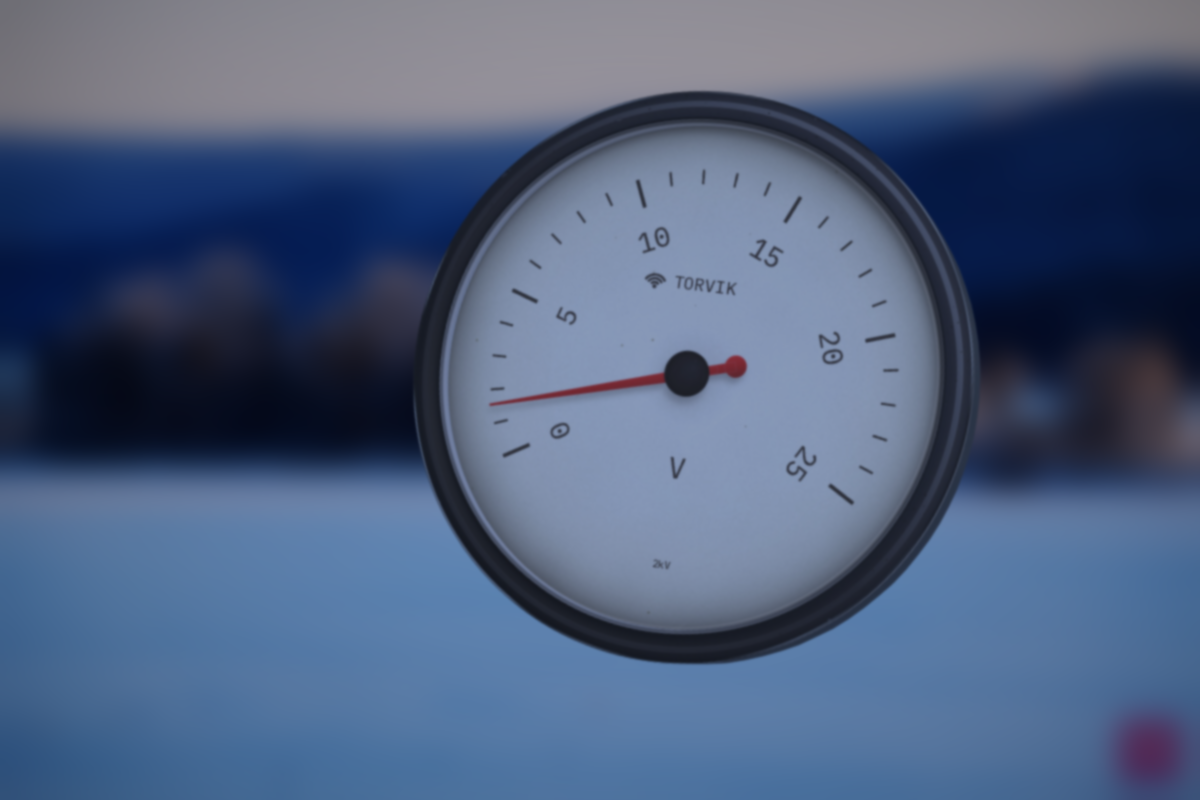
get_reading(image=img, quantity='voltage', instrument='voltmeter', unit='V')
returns 1.5 V
